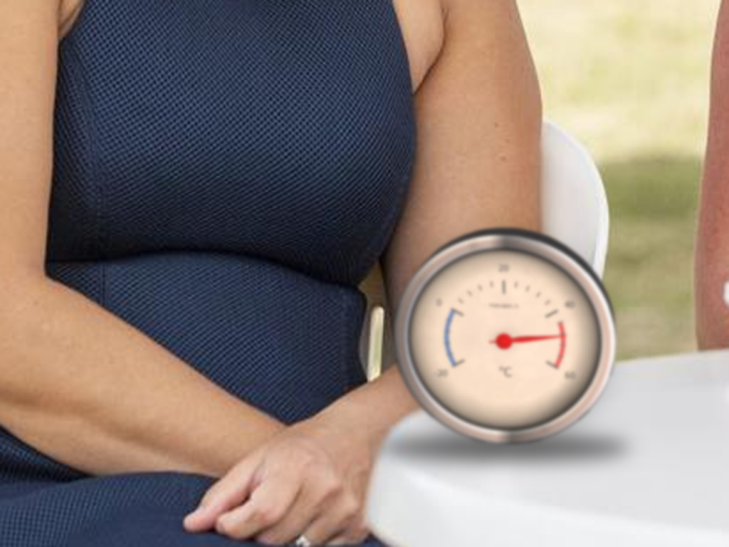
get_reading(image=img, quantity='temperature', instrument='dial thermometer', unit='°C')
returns 48 °C
